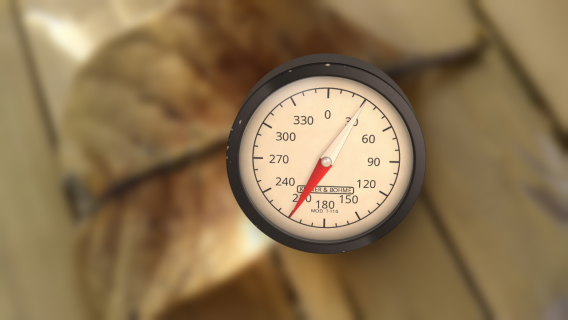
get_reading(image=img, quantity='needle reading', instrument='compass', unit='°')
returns 210 °
